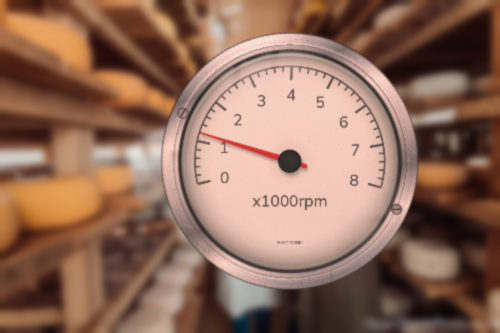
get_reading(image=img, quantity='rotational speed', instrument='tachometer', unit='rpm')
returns 1200 rpm
